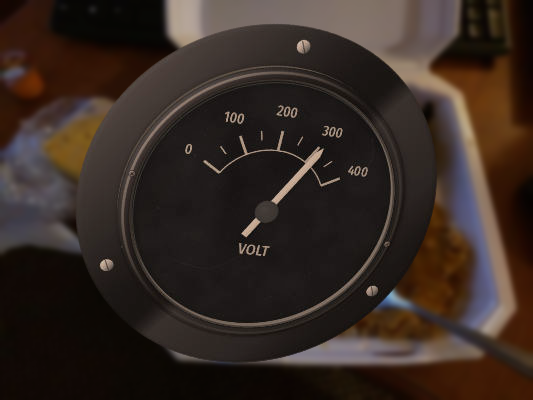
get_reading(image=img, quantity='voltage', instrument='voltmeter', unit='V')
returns 300 V
